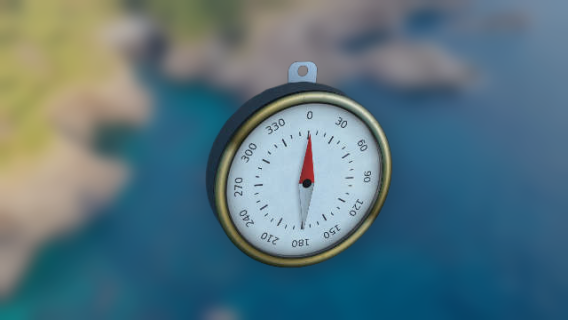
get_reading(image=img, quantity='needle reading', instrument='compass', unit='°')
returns 0 °
